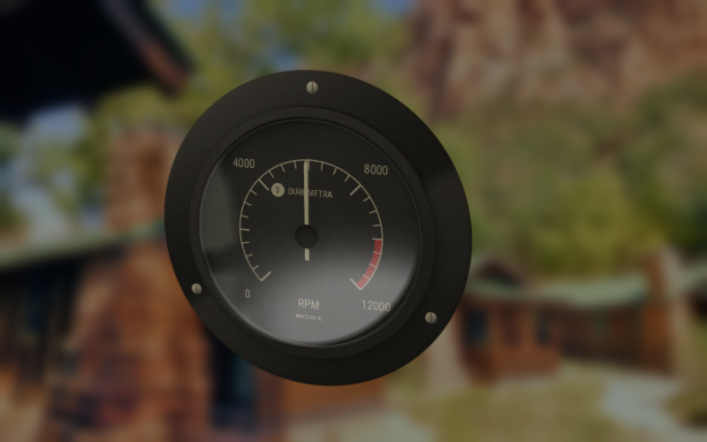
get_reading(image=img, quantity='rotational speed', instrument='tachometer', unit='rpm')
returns 6000 rpm
